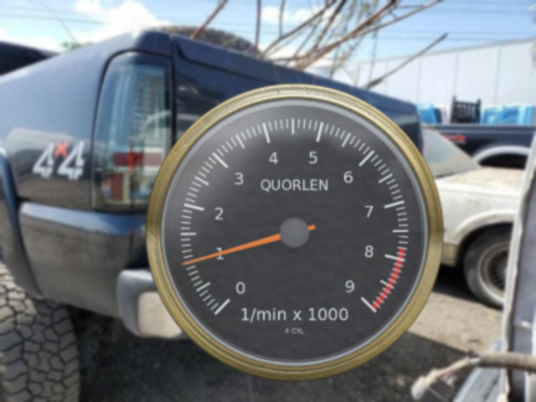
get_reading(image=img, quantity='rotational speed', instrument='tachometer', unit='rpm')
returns 1000 rpm
